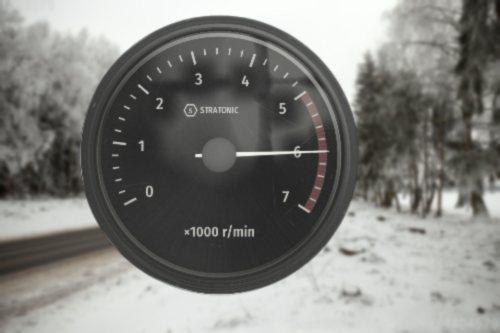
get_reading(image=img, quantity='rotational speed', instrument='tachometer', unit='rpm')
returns 6000 rpm
